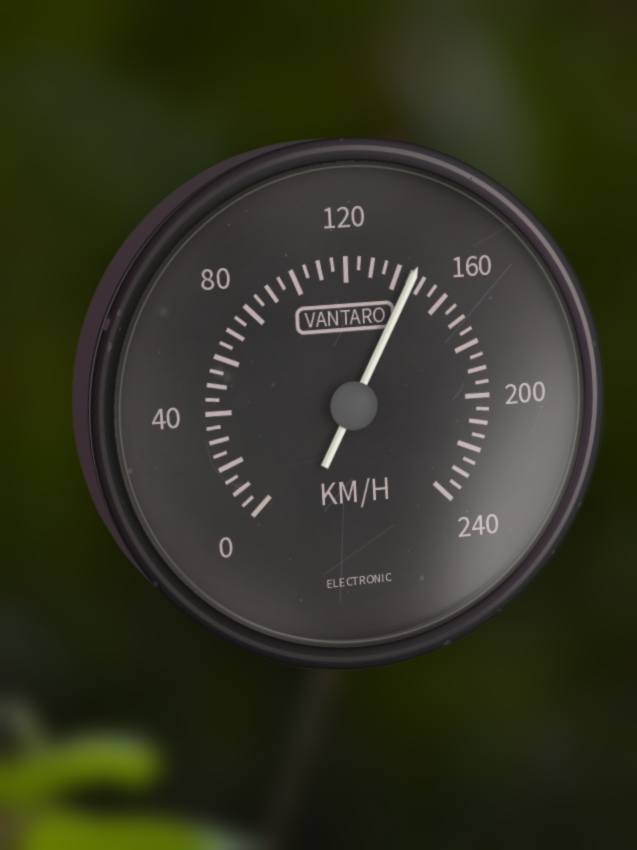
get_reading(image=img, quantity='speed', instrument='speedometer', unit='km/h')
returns 145 km/h
